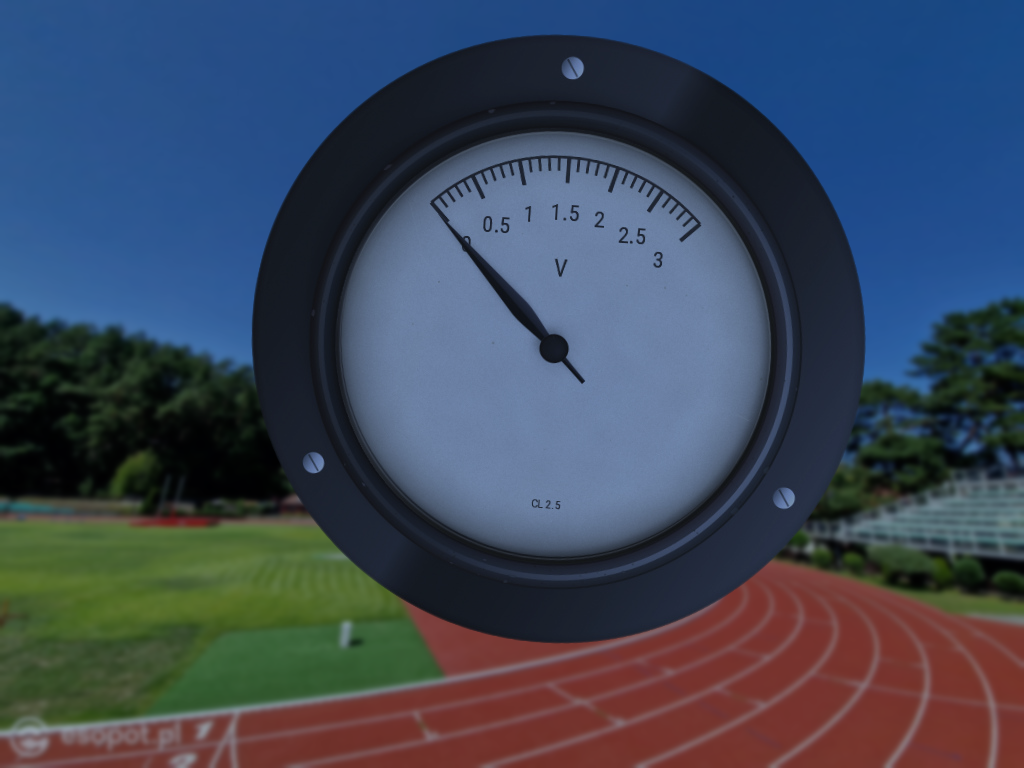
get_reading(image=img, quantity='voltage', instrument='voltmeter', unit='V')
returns 0 V
